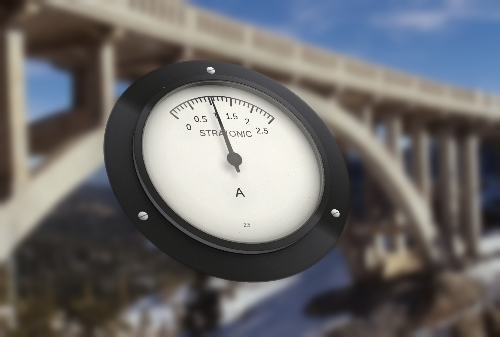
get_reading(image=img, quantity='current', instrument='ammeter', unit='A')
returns 1 A
